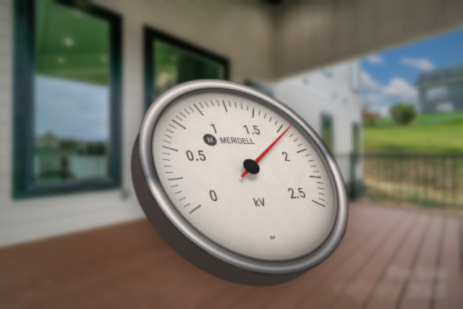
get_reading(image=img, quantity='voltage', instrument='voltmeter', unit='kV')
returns 1.8 kV
